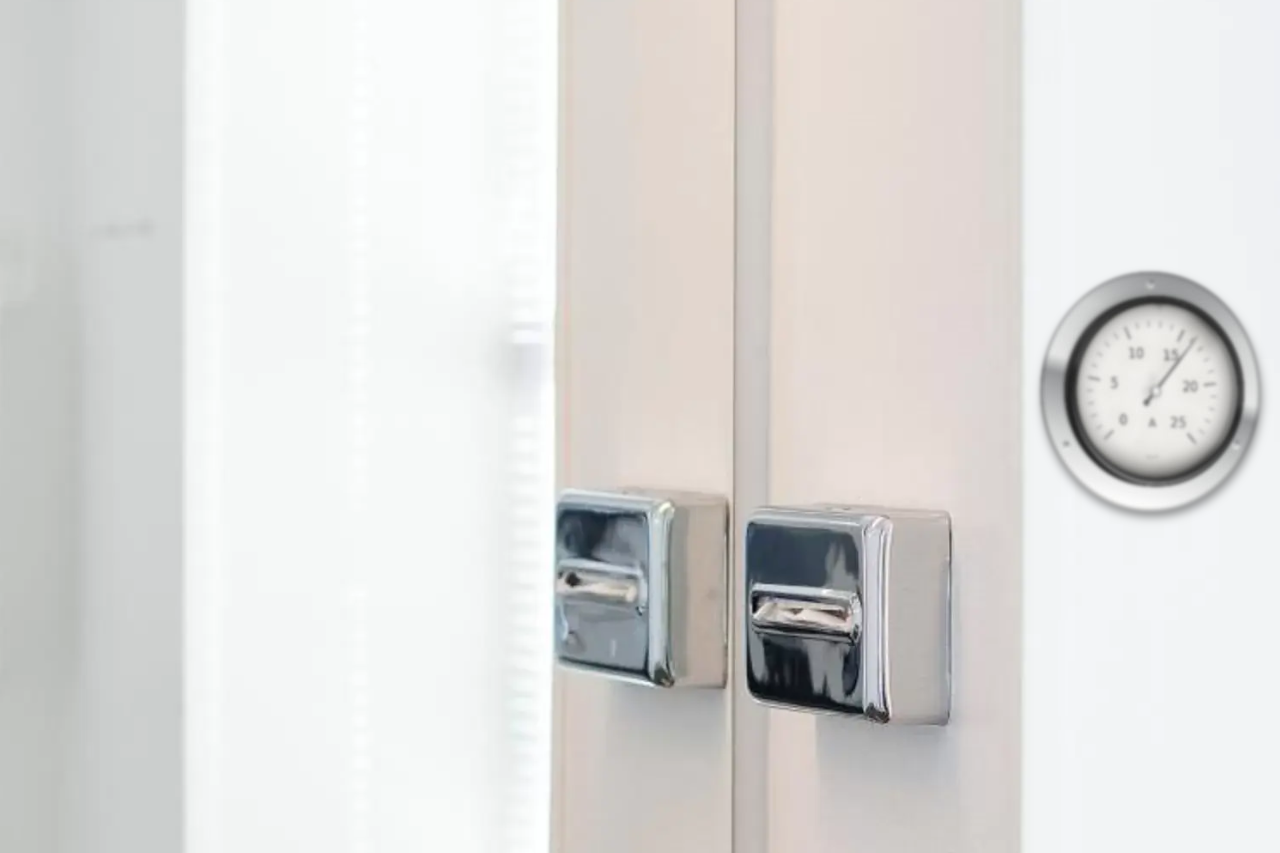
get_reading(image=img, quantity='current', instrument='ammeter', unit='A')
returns 16 A
